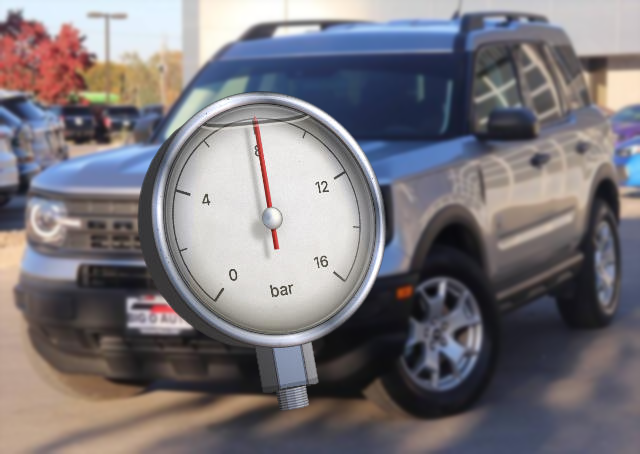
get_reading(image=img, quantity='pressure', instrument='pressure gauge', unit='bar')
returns 8 bar
